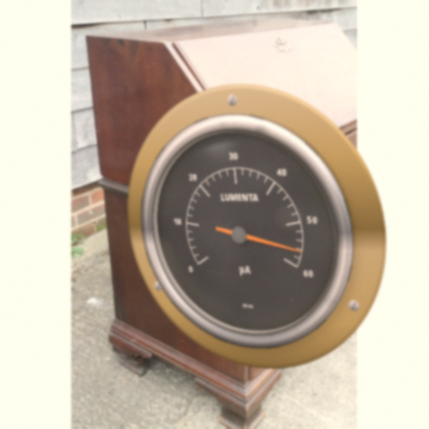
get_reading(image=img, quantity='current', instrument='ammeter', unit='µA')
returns 56 µA
